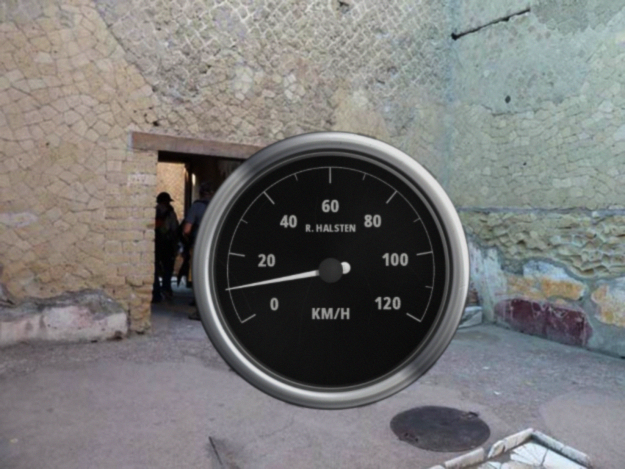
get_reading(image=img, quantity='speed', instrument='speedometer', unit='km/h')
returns 10 km/h
